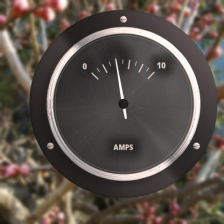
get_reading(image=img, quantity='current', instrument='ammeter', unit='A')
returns 4 A
